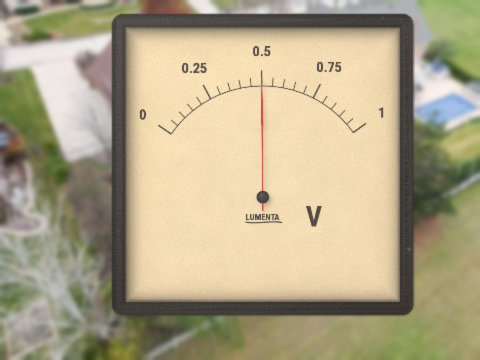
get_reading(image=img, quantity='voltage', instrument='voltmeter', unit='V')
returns 0.5 V
